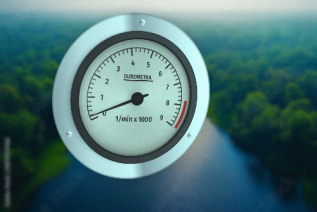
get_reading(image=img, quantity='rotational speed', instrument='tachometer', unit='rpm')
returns 200 rpm
